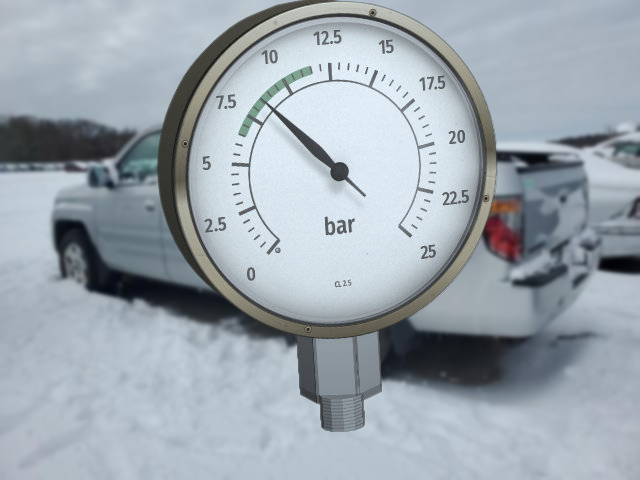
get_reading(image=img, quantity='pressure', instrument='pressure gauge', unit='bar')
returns 8.5 bar
